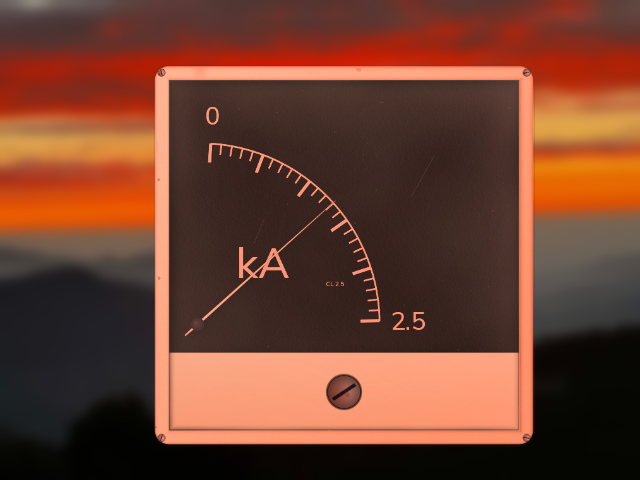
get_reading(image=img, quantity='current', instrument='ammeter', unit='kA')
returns 1.3 kA
